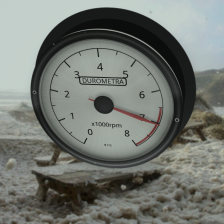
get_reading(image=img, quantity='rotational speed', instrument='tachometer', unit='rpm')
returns 7000 rpm
